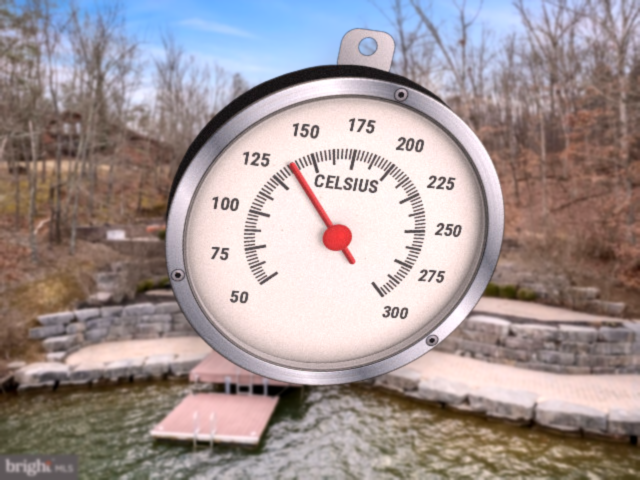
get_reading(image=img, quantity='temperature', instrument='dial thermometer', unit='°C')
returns 137.5 °C
